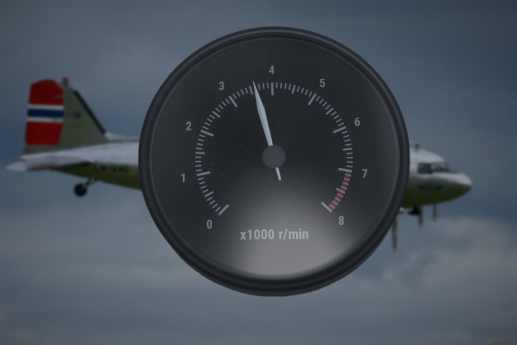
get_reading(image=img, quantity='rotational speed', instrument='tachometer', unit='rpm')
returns 3600 rpm
